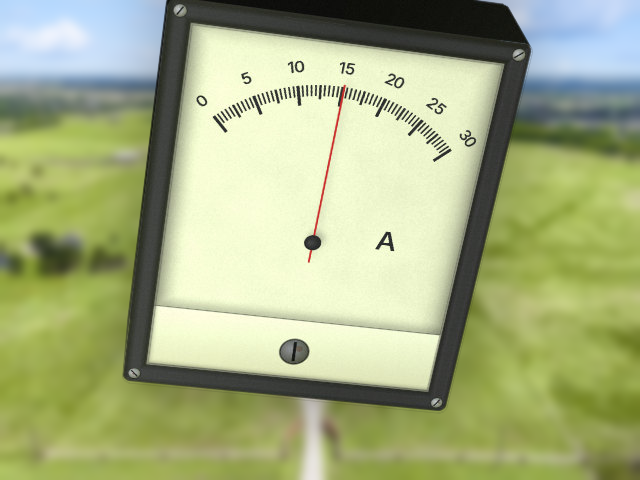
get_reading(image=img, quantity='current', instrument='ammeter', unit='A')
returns 15 A
